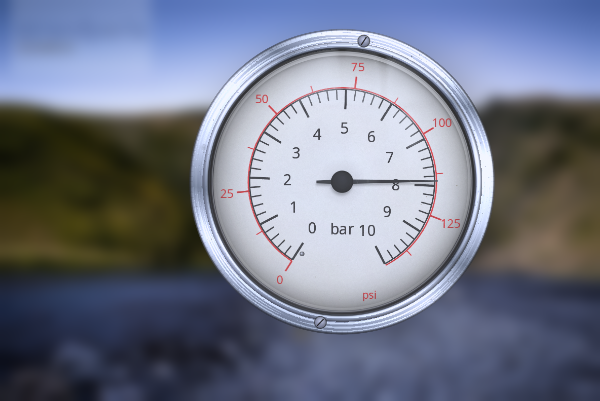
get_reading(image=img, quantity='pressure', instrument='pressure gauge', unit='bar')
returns 7.9 bar
